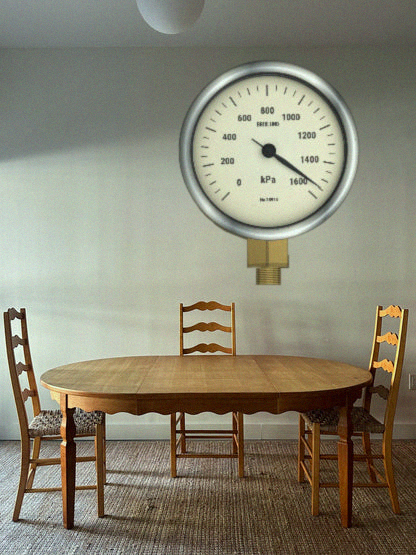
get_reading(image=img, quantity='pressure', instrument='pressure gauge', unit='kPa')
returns 1550 kPa
